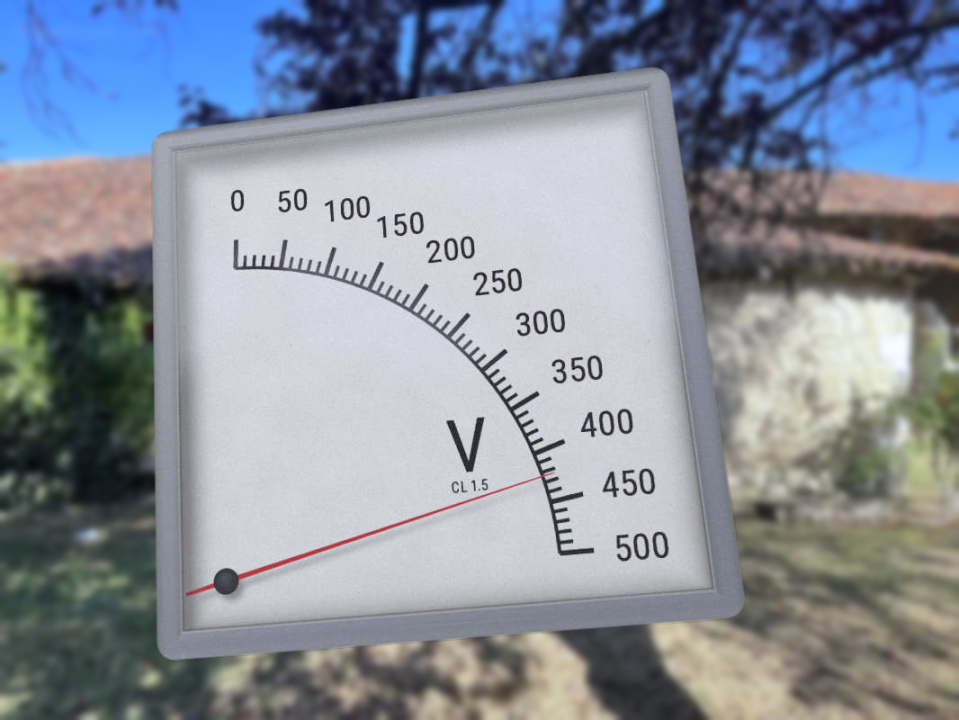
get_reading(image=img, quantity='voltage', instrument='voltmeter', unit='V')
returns 425 V
